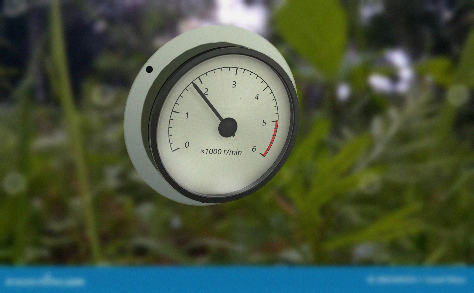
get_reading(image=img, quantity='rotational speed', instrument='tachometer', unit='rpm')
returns 1800 rpm
